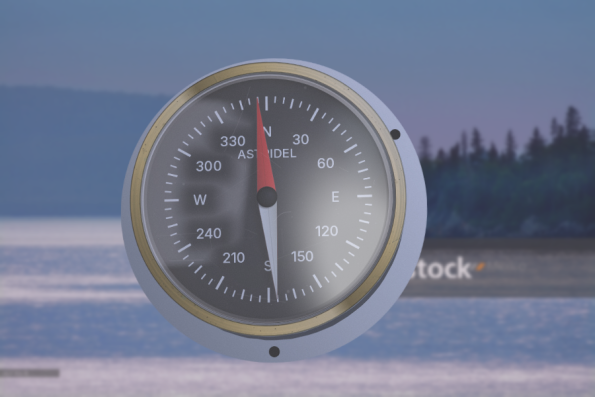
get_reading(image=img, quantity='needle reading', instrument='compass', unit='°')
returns 355 °
